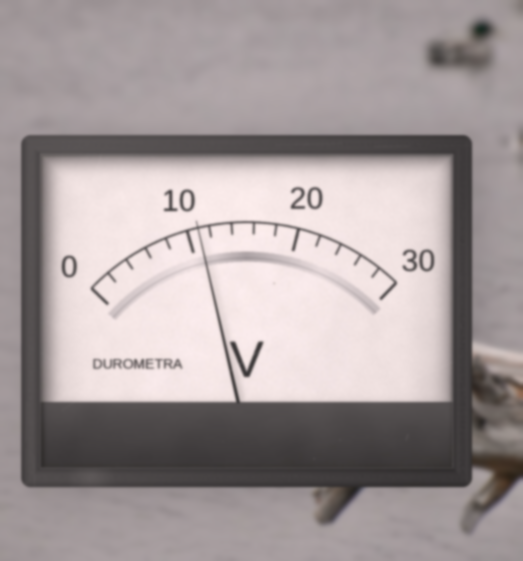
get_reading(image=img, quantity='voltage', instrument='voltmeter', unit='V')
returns 11 V
